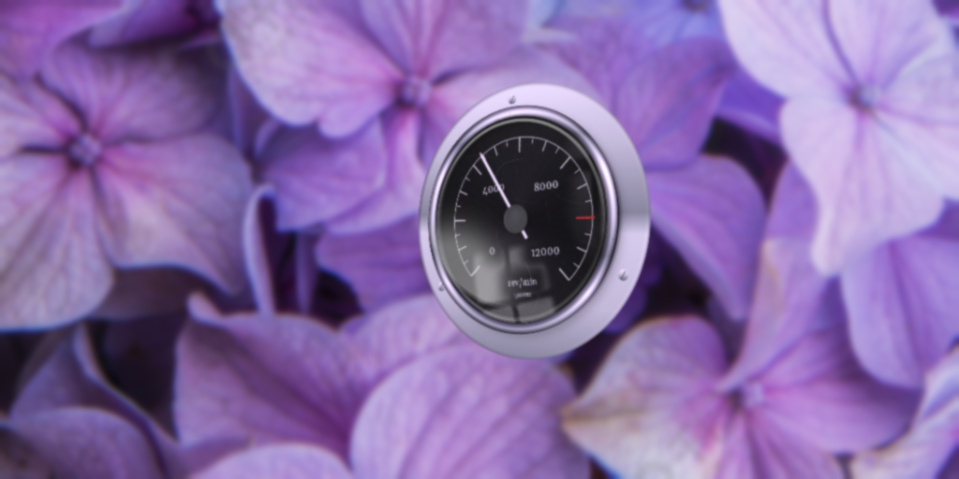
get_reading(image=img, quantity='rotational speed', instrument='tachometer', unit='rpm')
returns 4500 rpm
